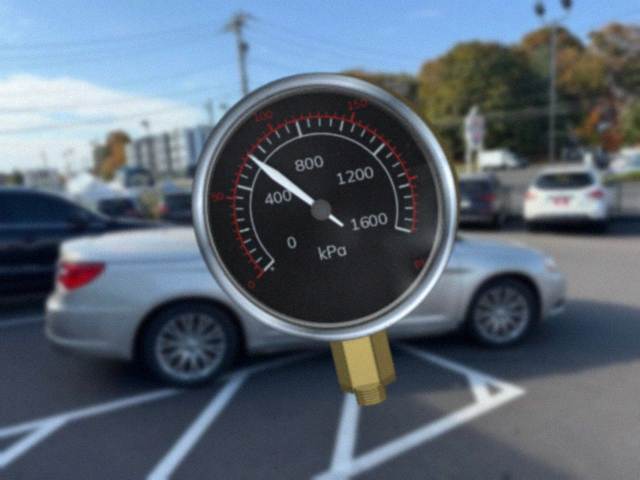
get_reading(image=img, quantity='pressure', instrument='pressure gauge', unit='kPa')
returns 550 kPa
